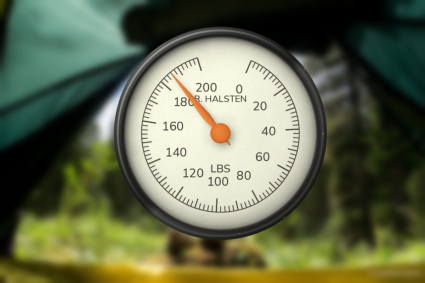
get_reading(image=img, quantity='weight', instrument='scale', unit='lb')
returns 186 lb
